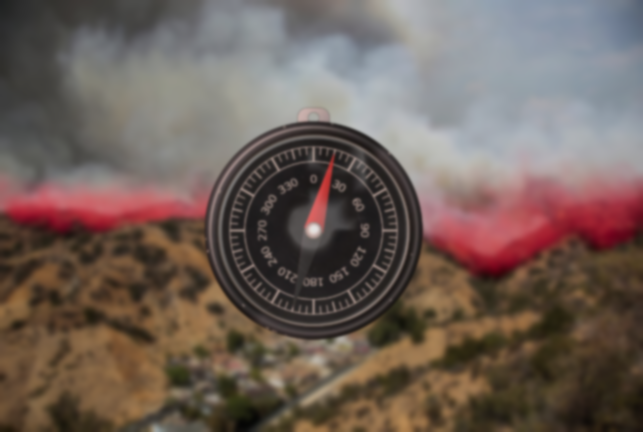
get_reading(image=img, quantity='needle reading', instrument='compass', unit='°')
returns 15 °
